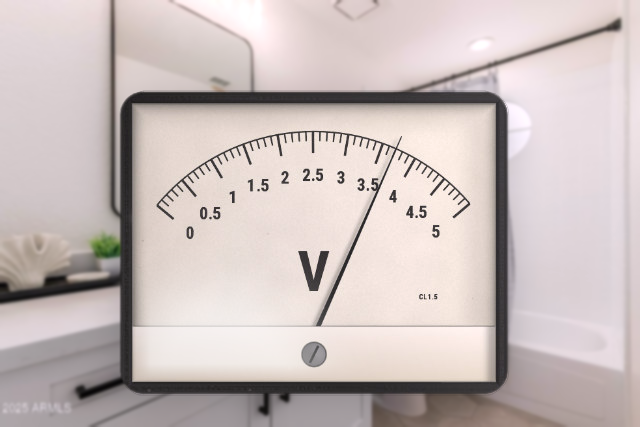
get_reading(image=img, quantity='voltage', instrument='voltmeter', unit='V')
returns 3.7 V
